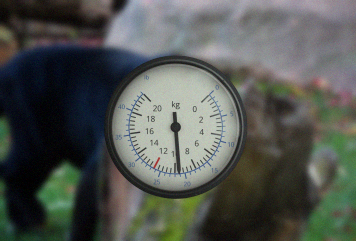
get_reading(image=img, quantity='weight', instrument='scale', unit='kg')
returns 9.6 kg
